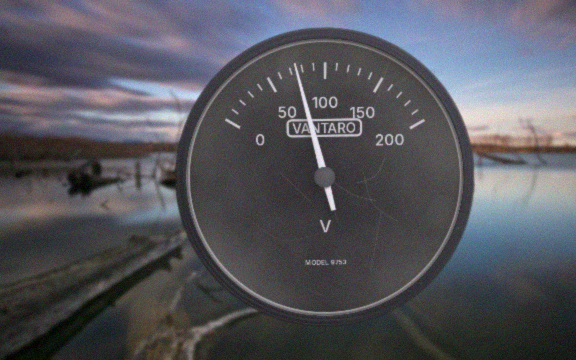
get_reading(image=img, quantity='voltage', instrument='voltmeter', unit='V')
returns 75 V
